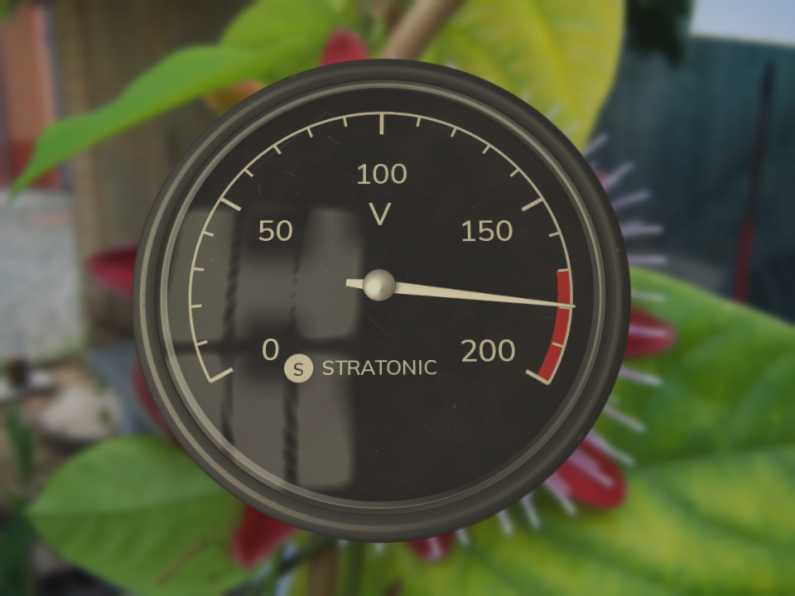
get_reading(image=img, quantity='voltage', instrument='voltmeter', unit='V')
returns 180 V
